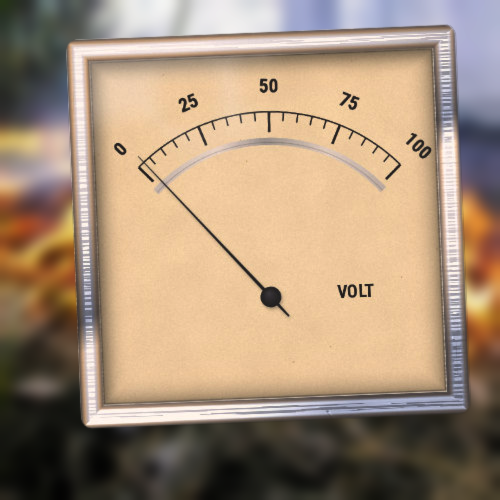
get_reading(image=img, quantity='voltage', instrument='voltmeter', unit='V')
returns 2.5 V
